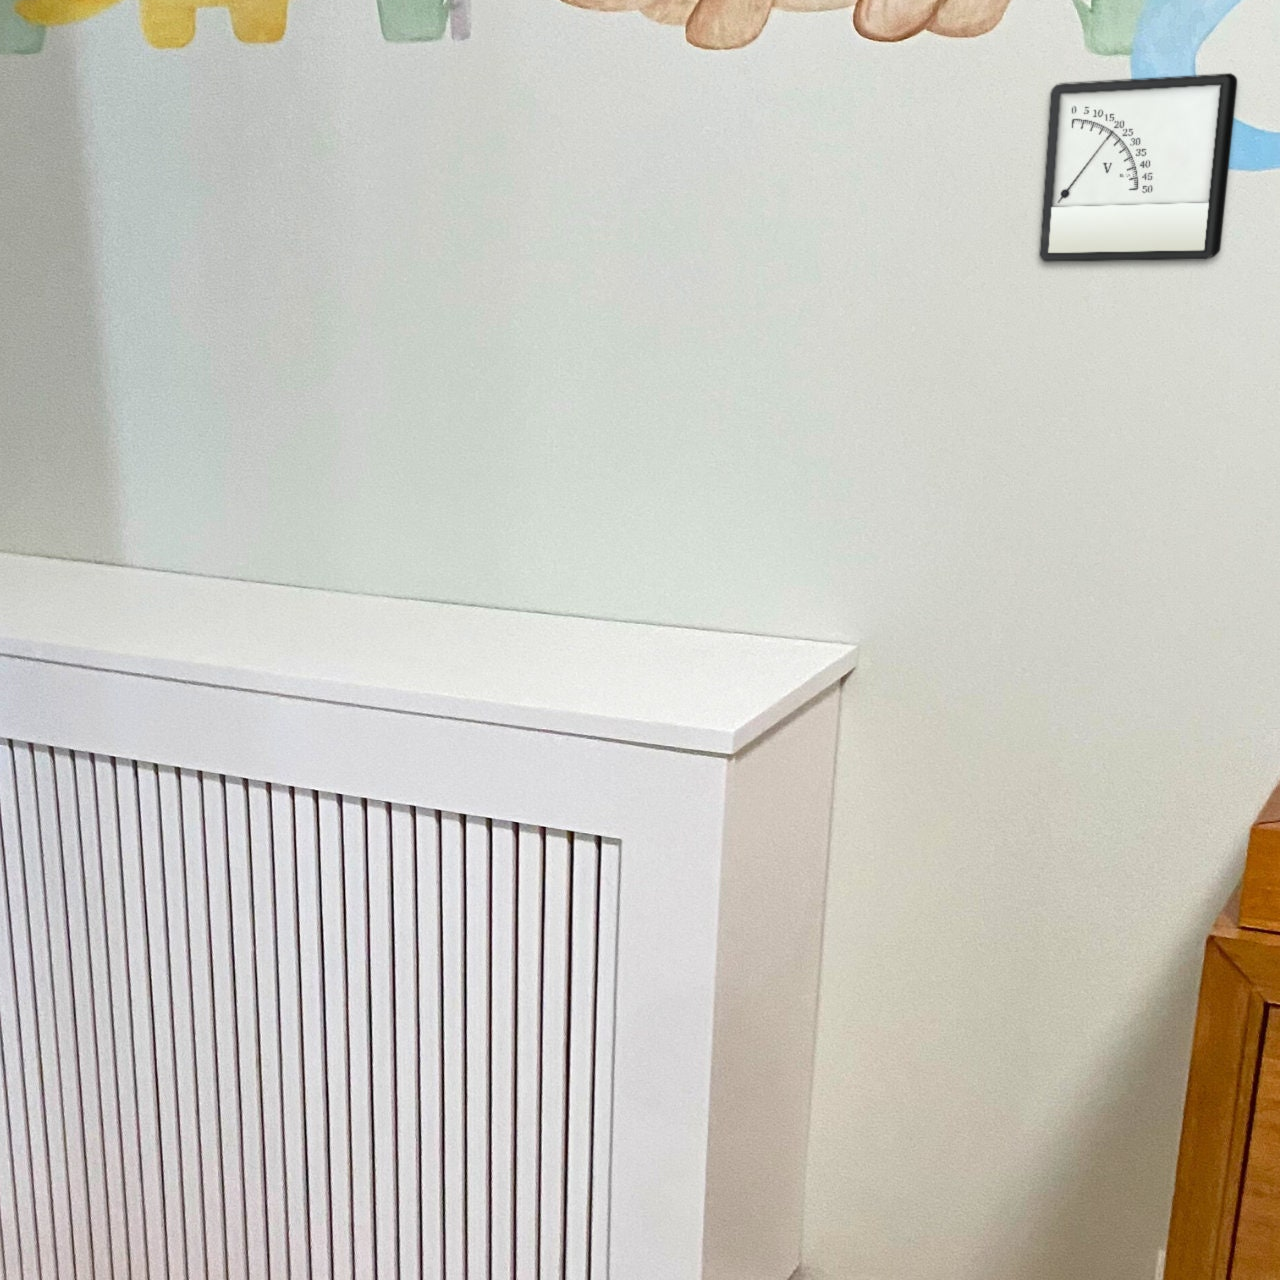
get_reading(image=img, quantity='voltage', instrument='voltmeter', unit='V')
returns 20 V
